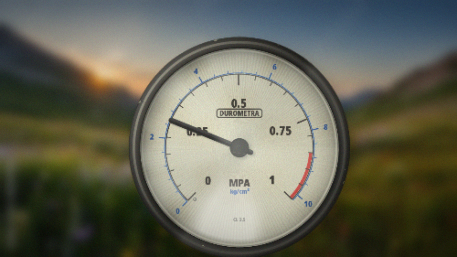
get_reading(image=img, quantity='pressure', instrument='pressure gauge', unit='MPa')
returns 0.25 MPa
